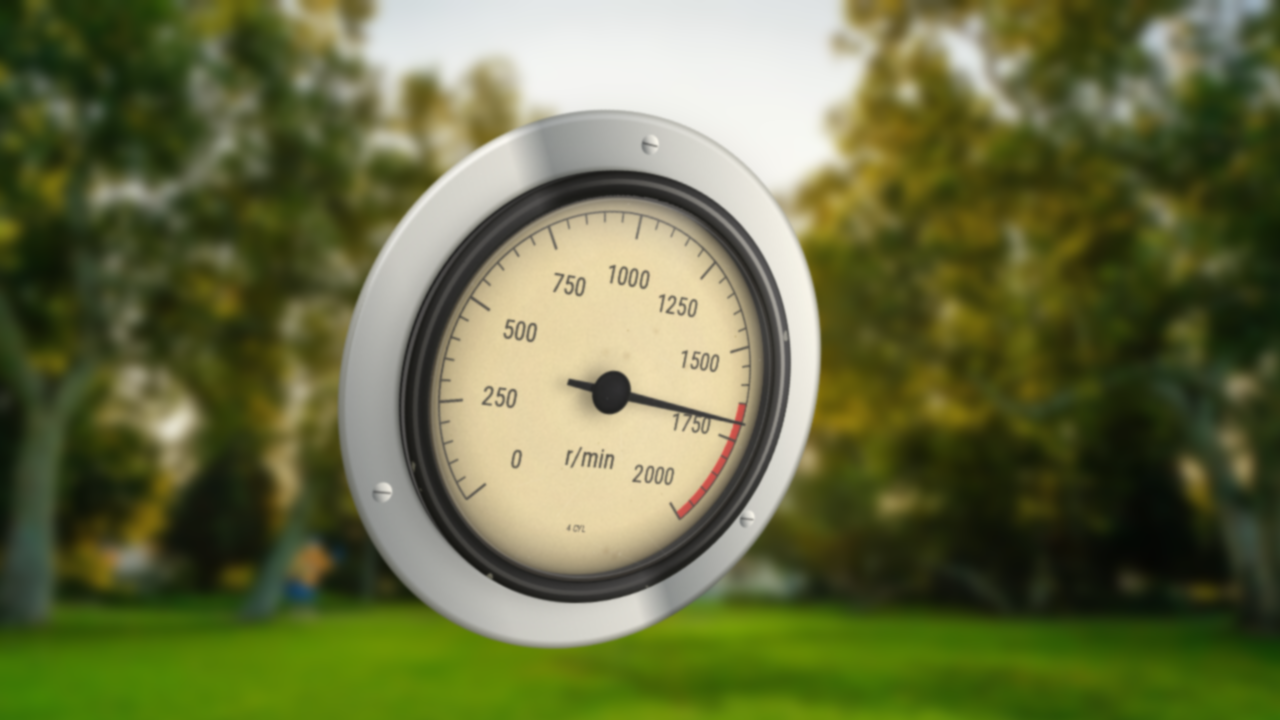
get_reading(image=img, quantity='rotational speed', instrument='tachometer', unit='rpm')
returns 1700 rpm
